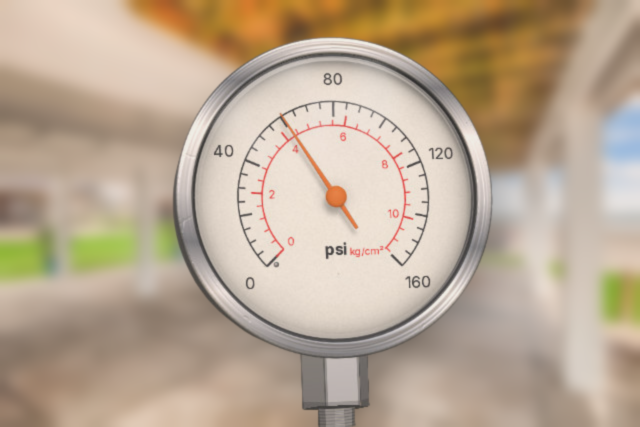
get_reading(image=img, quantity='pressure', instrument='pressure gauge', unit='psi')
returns 60 psi
